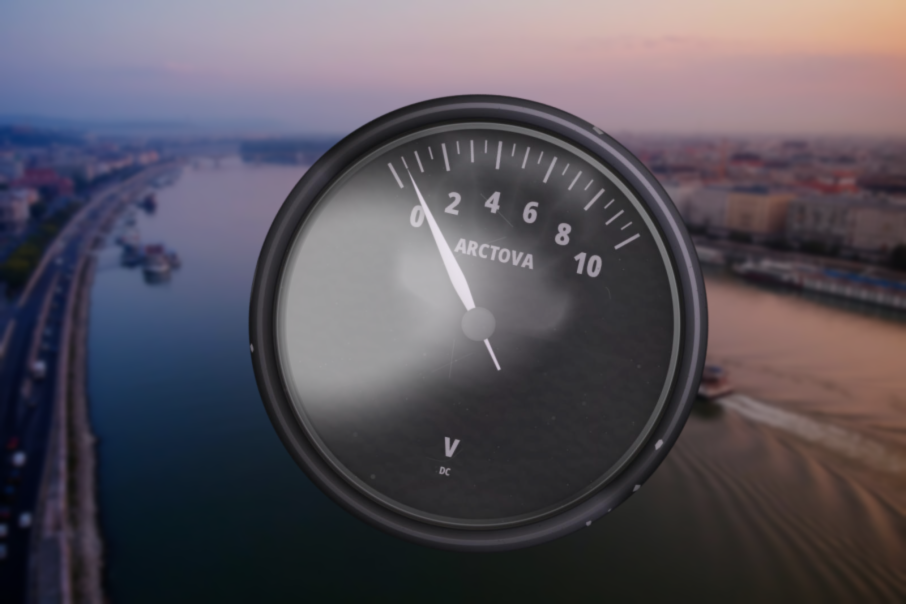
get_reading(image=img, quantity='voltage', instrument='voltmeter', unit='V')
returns 0.5 V
